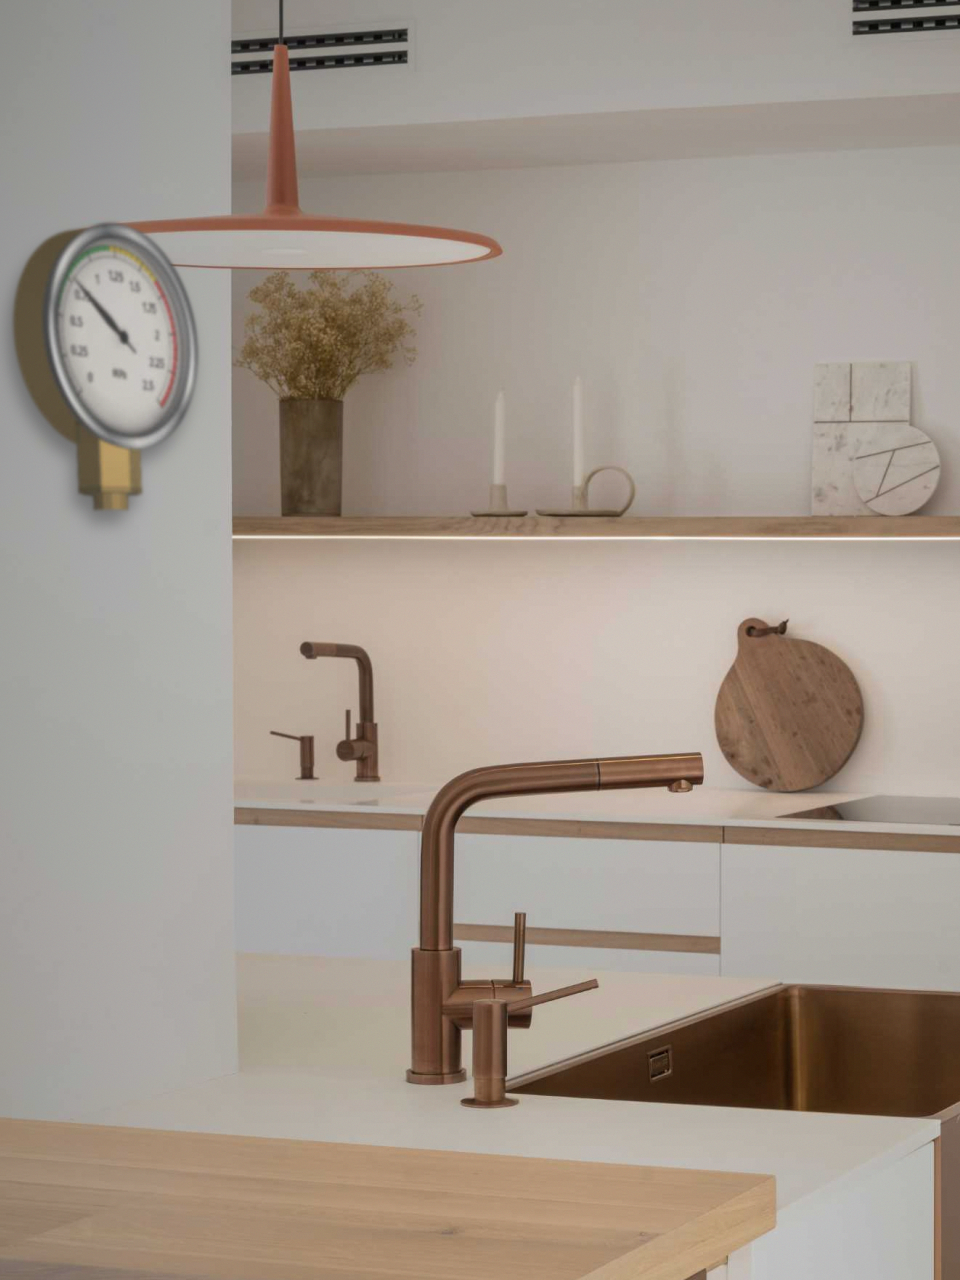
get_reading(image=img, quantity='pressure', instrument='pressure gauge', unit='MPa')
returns 0.75 MPa
